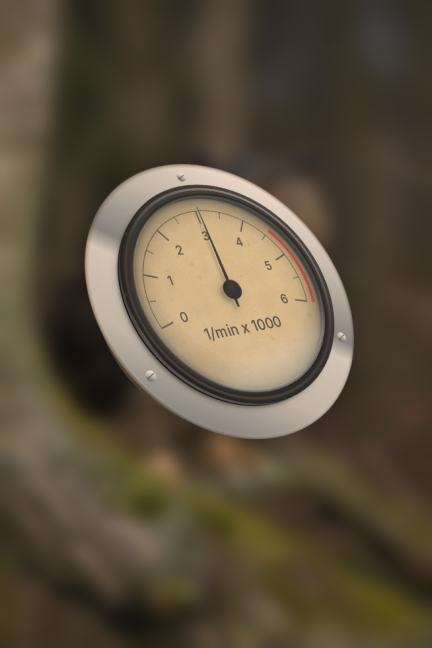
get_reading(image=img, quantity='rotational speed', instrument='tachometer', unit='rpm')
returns 3000 rpm
